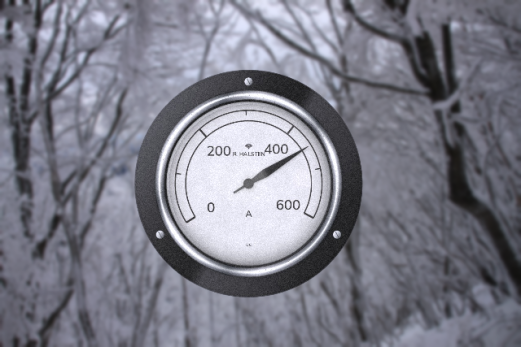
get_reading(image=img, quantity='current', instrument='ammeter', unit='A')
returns 450 A
